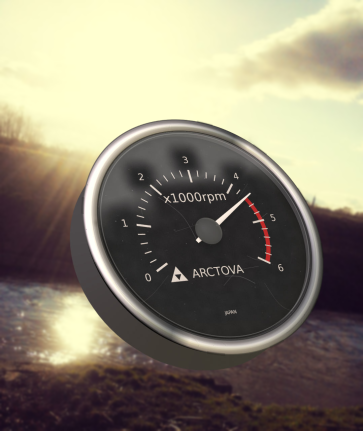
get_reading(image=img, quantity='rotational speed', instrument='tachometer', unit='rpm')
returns 4400 rpm
